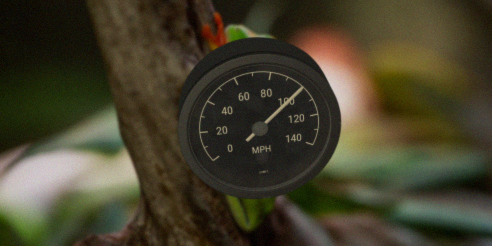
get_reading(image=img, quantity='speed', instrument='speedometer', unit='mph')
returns 100 mph
